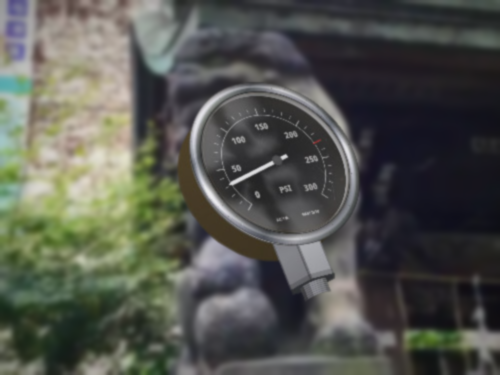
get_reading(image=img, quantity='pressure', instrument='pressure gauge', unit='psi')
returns 30 psi
